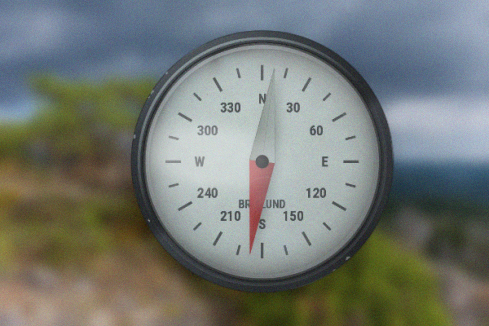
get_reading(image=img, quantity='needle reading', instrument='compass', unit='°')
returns 187.5 °
